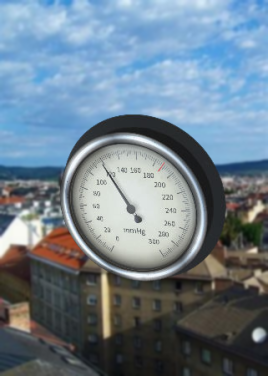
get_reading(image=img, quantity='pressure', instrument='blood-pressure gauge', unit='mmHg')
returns 120 mmHg
